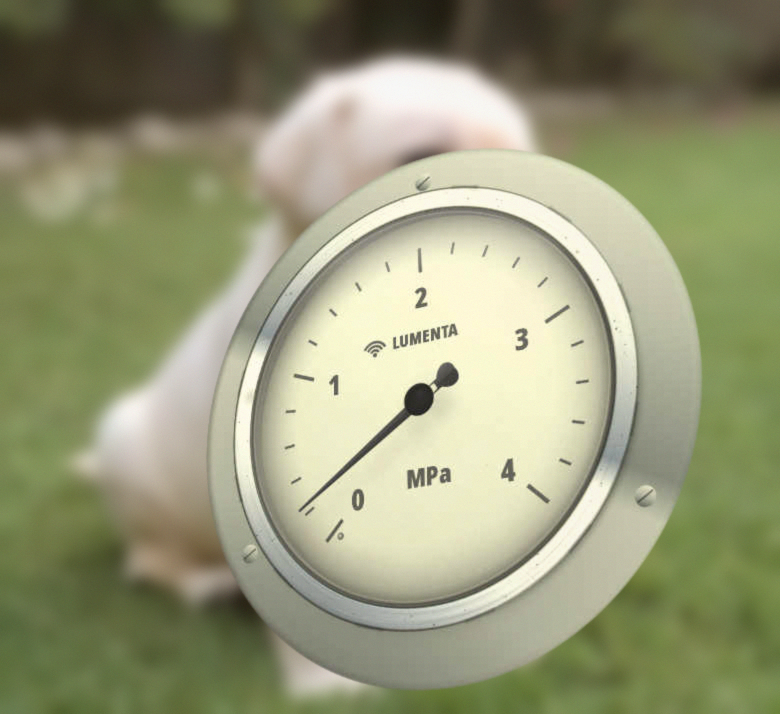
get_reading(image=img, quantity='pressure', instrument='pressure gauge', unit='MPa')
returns 0.2 MPa
